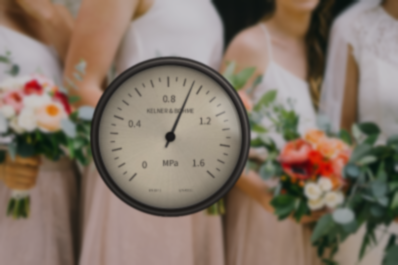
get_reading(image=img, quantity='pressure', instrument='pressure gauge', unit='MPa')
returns 0.95 MPa
